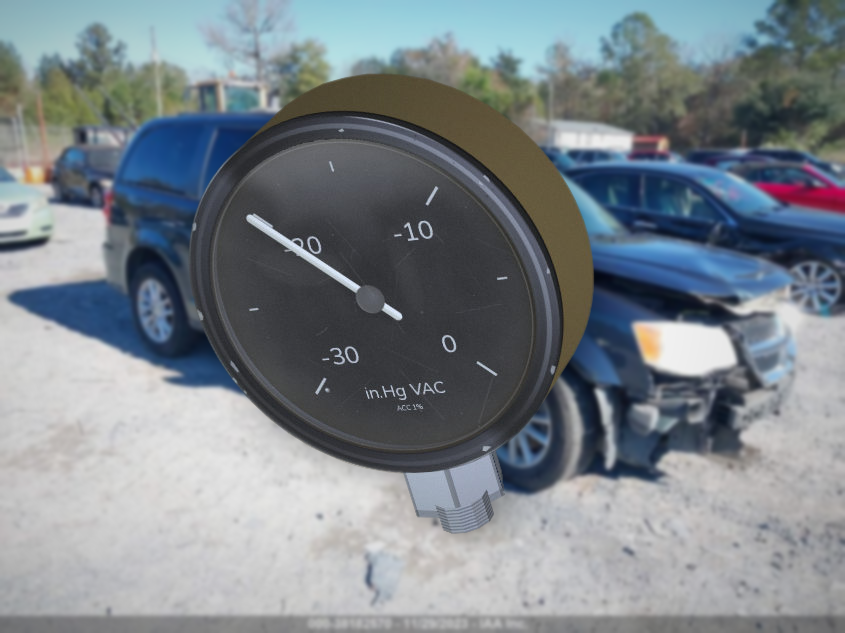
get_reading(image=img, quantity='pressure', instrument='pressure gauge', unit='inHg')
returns -20 inHg
